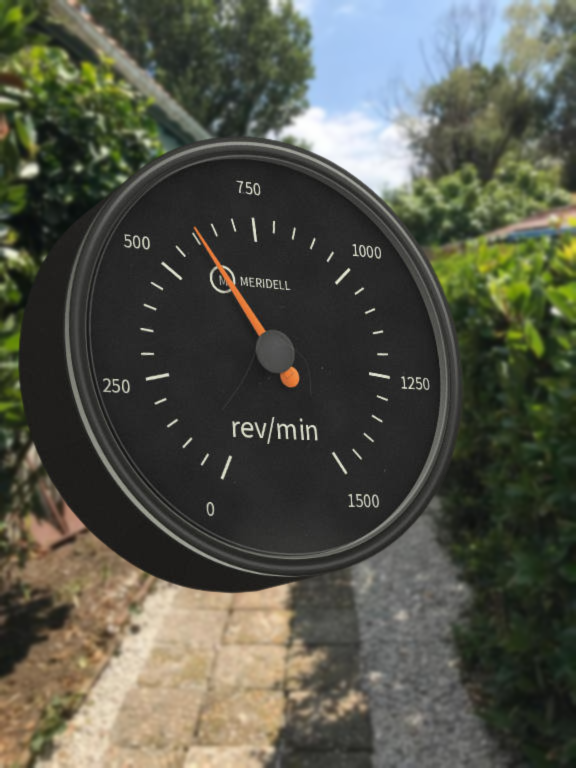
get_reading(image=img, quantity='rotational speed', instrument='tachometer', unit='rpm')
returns 600 rpm
